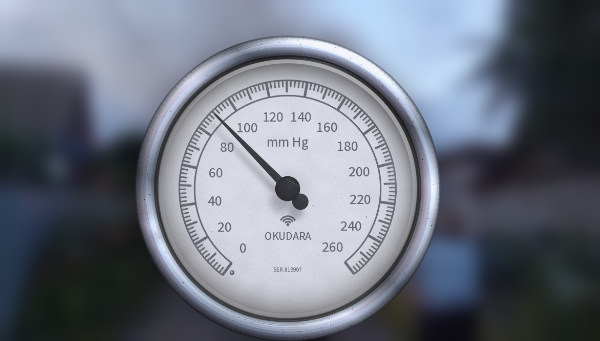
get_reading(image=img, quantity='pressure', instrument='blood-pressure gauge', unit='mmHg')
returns 90 mmHg
